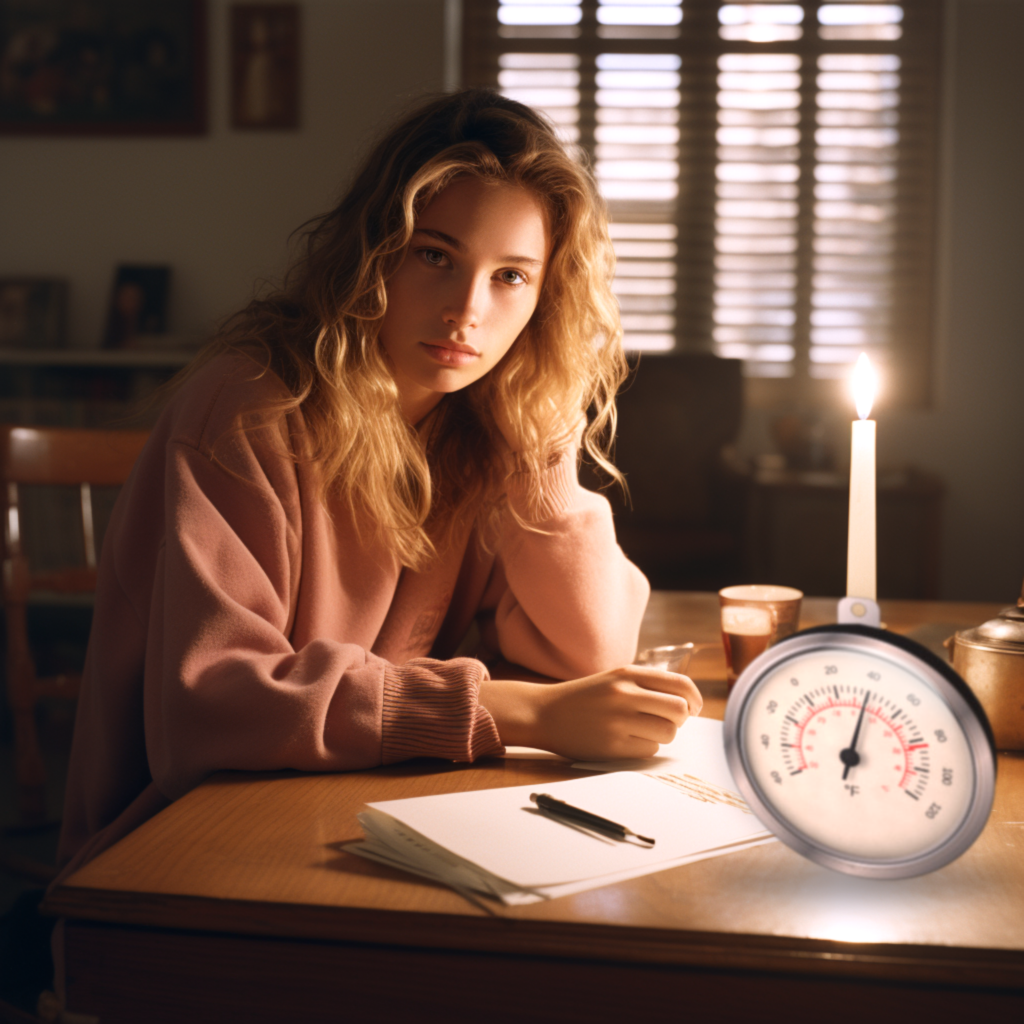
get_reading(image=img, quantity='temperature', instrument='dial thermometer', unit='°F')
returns 40 °F
